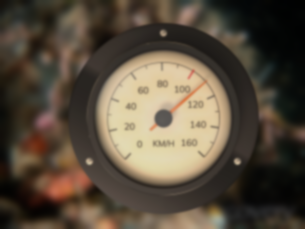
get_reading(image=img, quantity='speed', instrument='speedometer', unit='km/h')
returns 110 km/h
